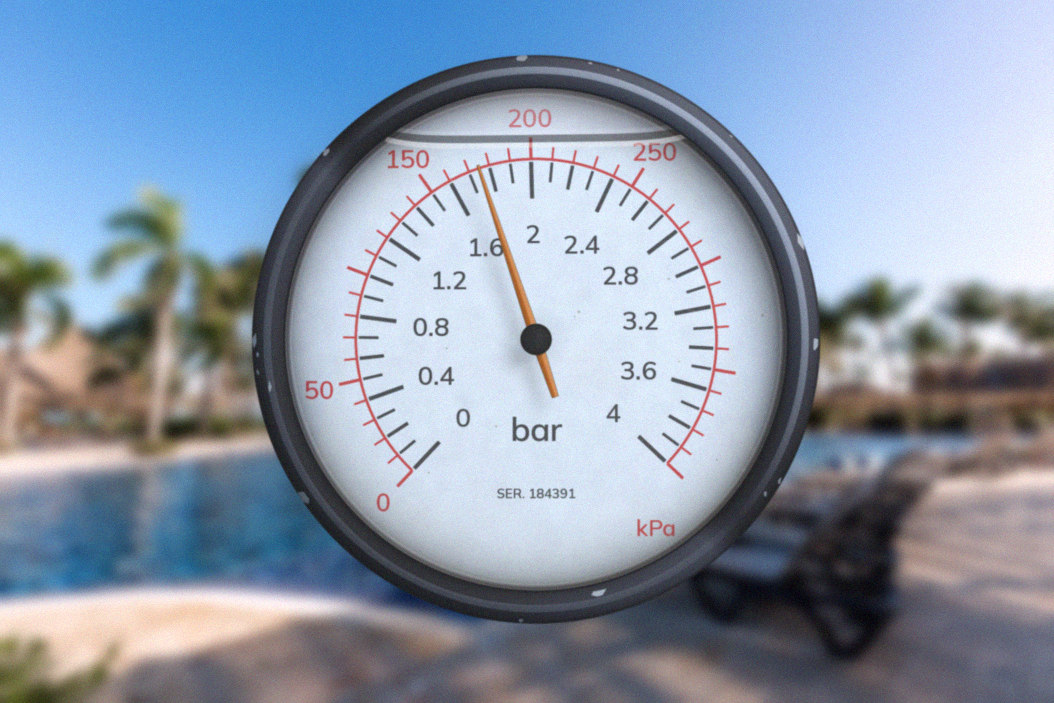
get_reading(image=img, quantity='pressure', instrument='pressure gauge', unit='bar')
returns 1.75 bar
